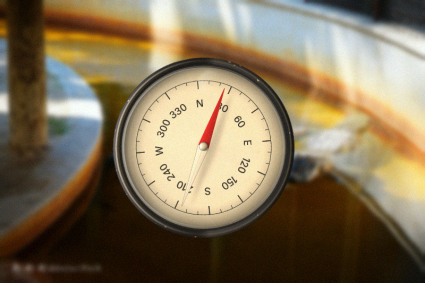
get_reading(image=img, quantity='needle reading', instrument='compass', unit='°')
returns 25 °
